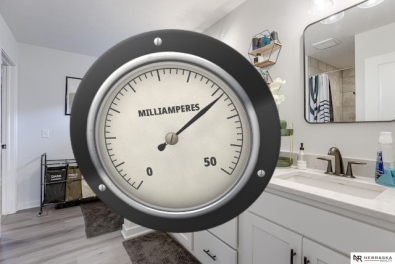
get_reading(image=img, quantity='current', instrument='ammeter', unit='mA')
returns 36 mA
